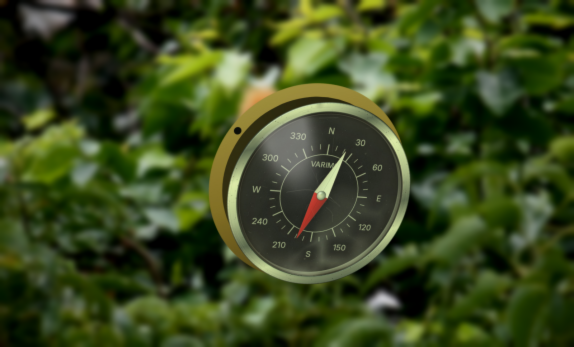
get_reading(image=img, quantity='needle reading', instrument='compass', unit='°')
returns 200 °
